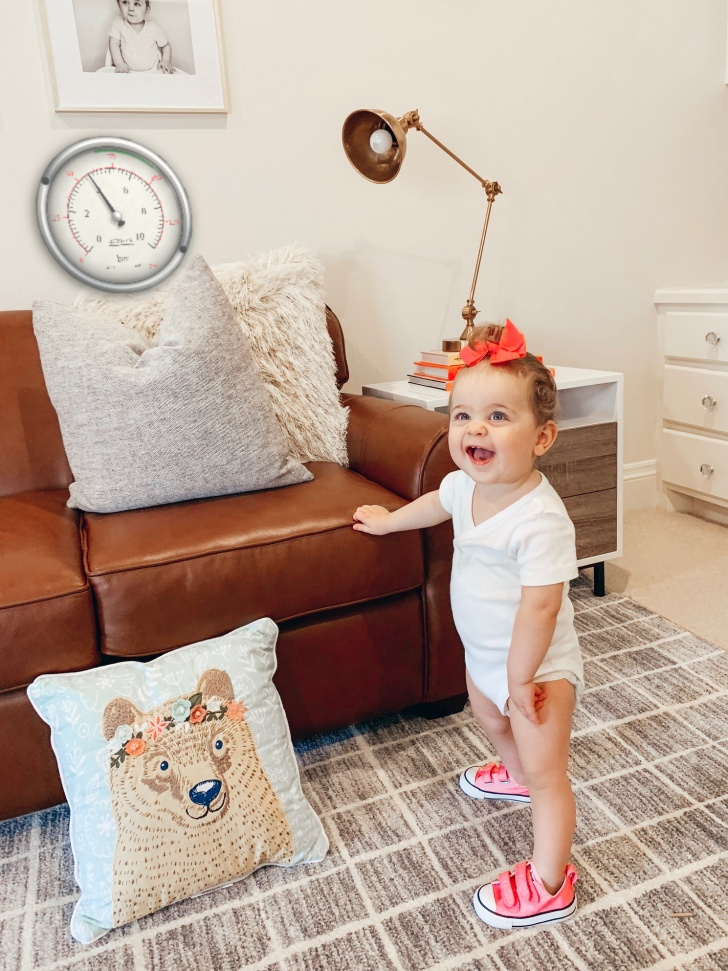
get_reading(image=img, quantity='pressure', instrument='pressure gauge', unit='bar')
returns 4 bar
